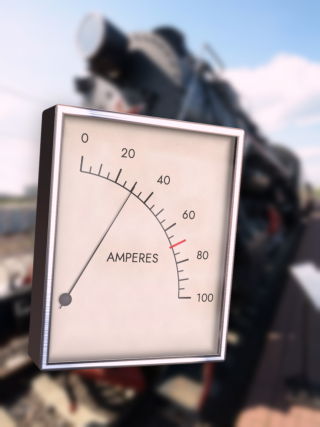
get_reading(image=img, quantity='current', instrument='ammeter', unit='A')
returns 30 A
